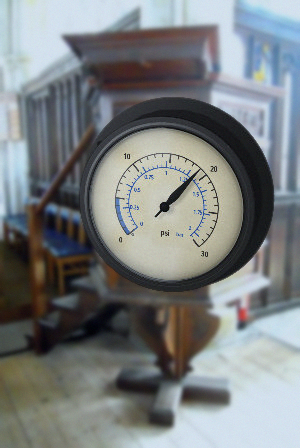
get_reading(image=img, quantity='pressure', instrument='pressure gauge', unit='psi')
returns 19 psi
